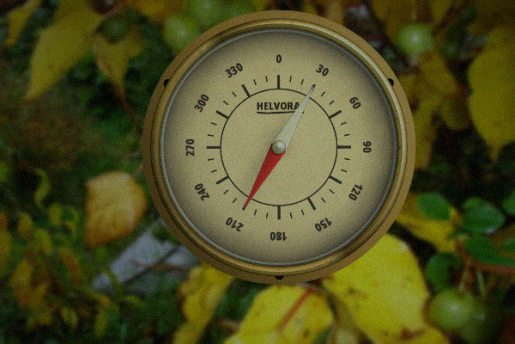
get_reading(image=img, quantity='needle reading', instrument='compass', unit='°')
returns 210 °
